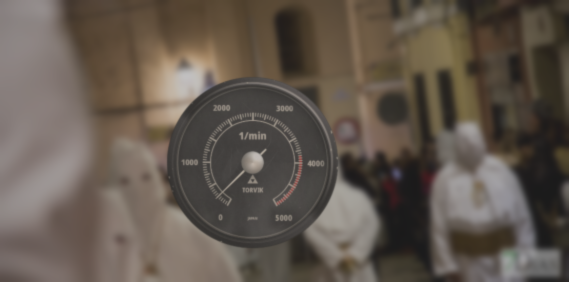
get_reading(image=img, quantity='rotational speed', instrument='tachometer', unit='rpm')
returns 250 rpm
